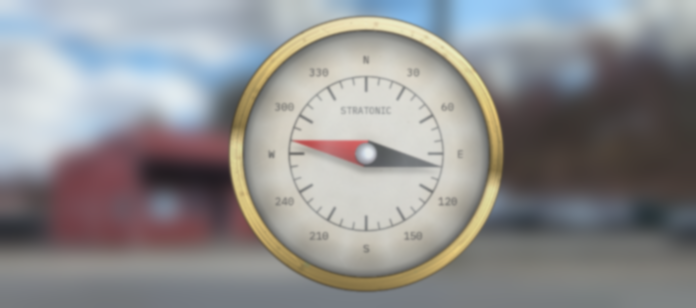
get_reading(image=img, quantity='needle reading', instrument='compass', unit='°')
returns 280 °
